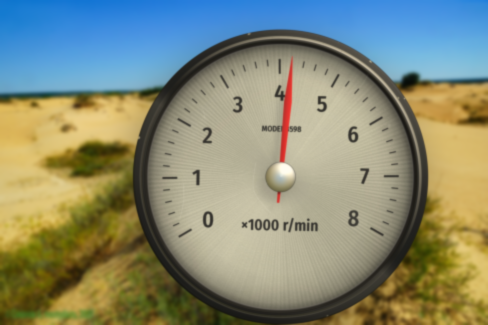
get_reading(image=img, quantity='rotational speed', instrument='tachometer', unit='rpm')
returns 4200 rpm
